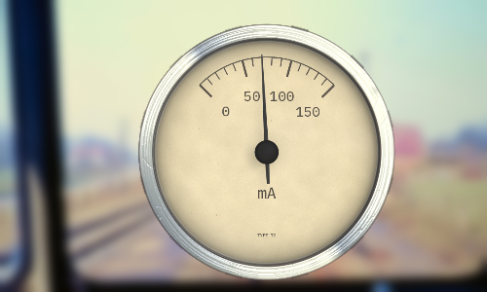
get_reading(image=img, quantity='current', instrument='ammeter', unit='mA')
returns 70 mA
